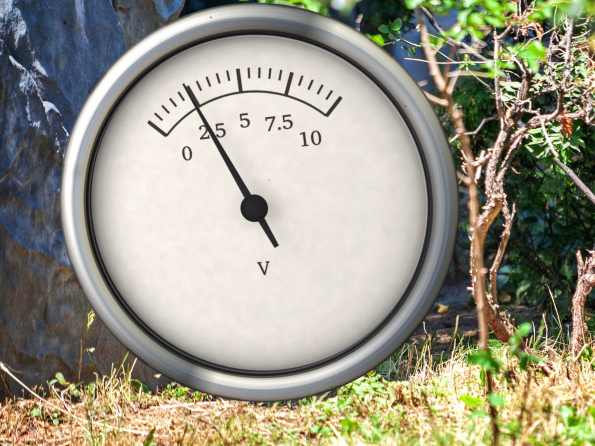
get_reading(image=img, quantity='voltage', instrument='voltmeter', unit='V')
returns 2.5 V
